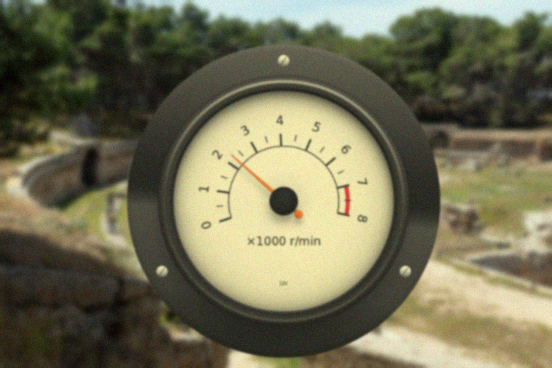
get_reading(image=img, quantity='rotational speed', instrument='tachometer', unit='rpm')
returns 2250 rpm
